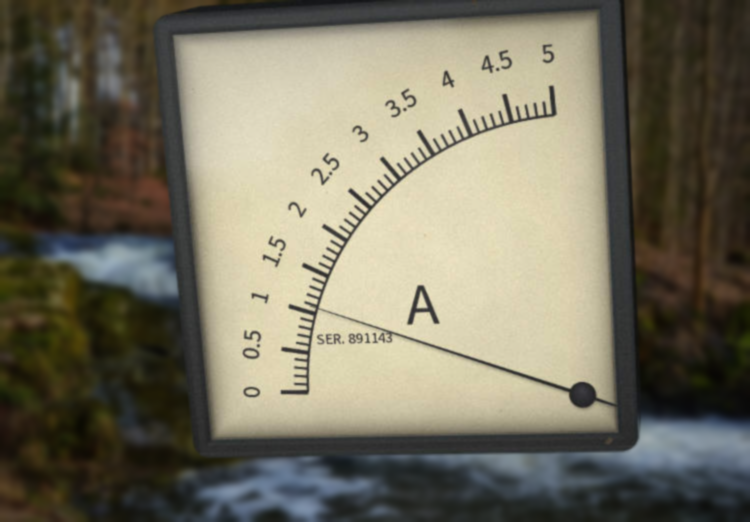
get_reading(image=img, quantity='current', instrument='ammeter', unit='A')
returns 1.1 A
